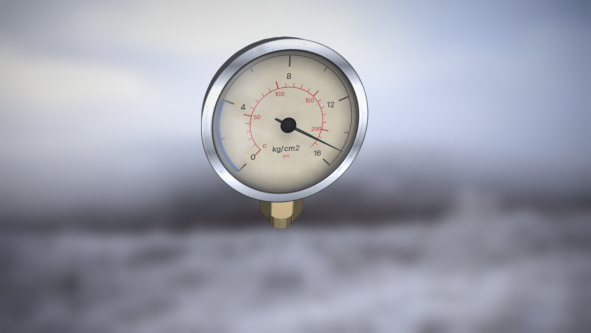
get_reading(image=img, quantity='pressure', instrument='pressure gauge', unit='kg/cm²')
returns 15 kg/cm²
